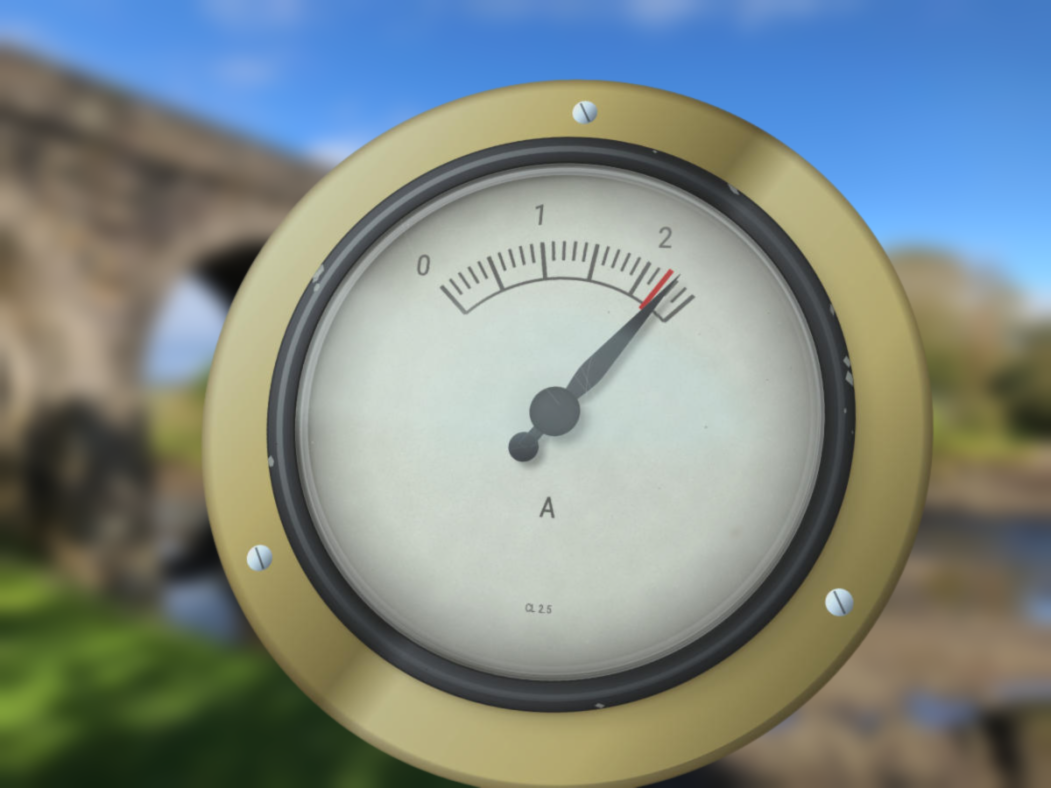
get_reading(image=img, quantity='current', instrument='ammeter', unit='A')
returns 2.3 A
